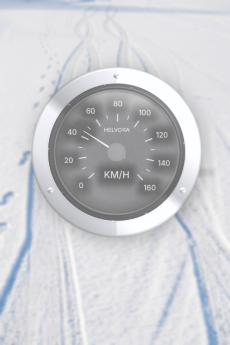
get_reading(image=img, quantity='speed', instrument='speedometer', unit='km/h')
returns 45 km/h
